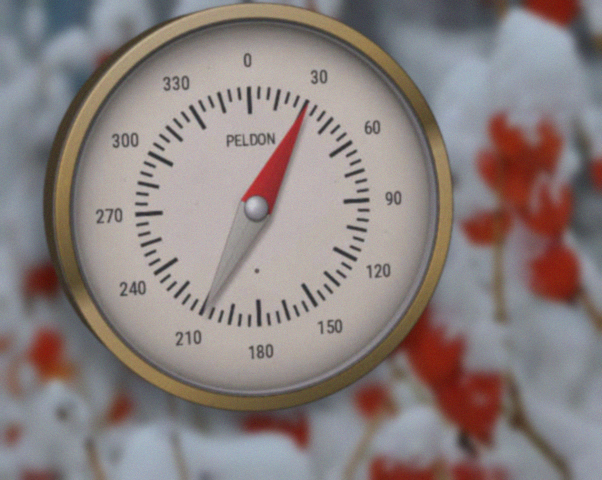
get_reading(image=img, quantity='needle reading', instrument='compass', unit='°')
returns 30 °
